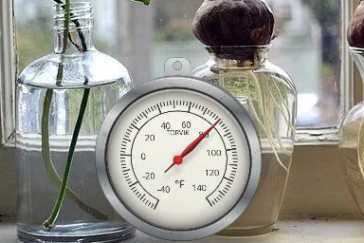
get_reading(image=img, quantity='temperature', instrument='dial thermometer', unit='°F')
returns 80 °F
